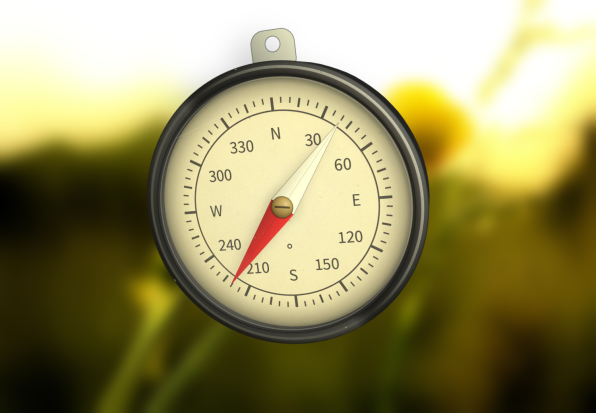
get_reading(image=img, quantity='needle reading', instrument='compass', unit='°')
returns 220 °
